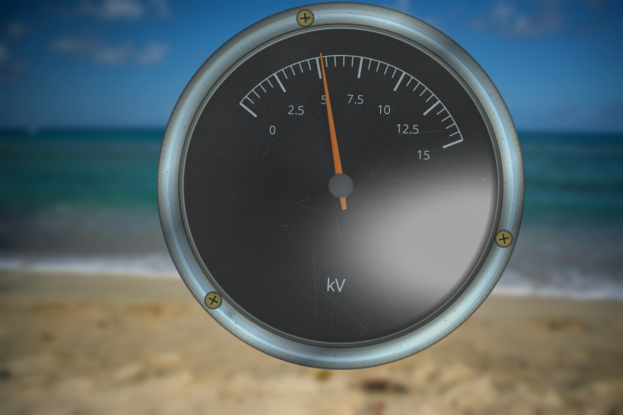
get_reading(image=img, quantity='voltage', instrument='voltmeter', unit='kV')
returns 5.25 kV
